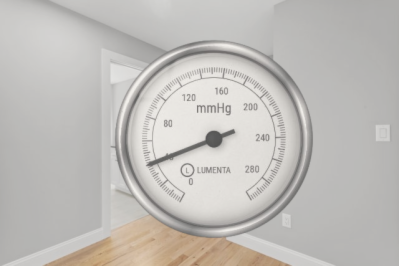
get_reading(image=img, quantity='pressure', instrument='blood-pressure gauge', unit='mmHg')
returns 40 mmHg
